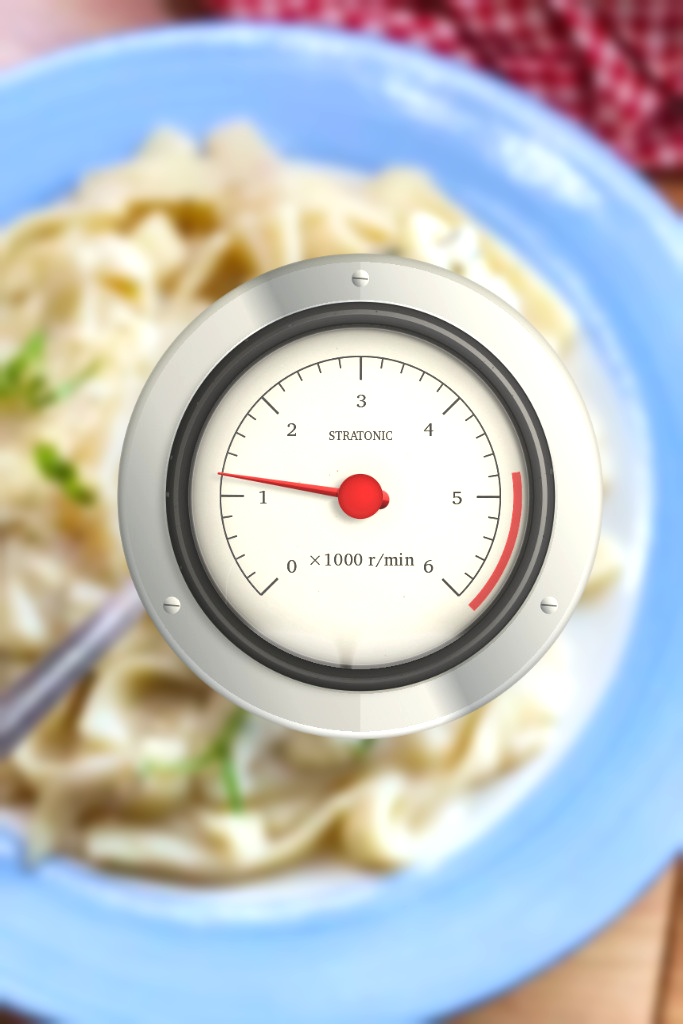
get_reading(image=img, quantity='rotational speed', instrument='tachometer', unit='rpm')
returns 1200 rpm
